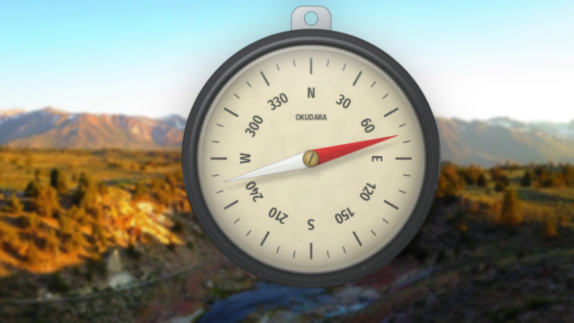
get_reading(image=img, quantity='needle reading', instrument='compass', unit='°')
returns 75 °
